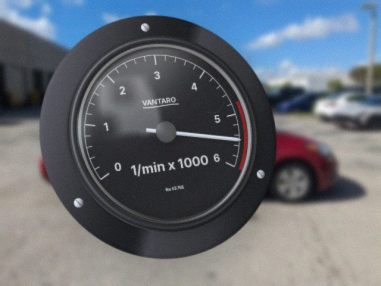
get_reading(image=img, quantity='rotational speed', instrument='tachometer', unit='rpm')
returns 5500 rpm
